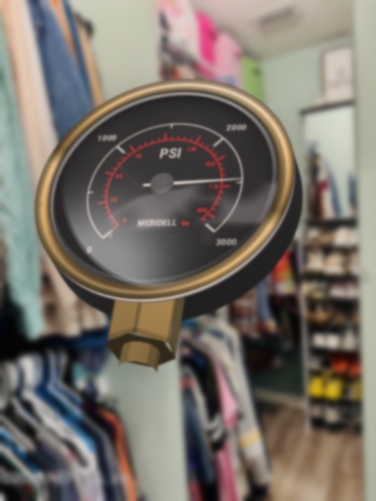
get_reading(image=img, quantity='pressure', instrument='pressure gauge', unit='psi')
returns 2500 psi
